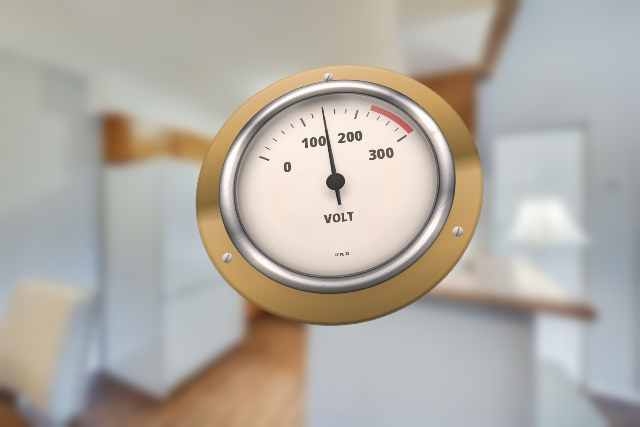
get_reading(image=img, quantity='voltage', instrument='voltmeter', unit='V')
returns 140 V
